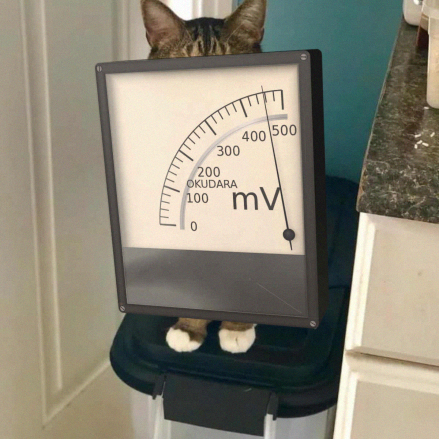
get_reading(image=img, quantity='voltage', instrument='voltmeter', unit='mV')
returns 460 mV
